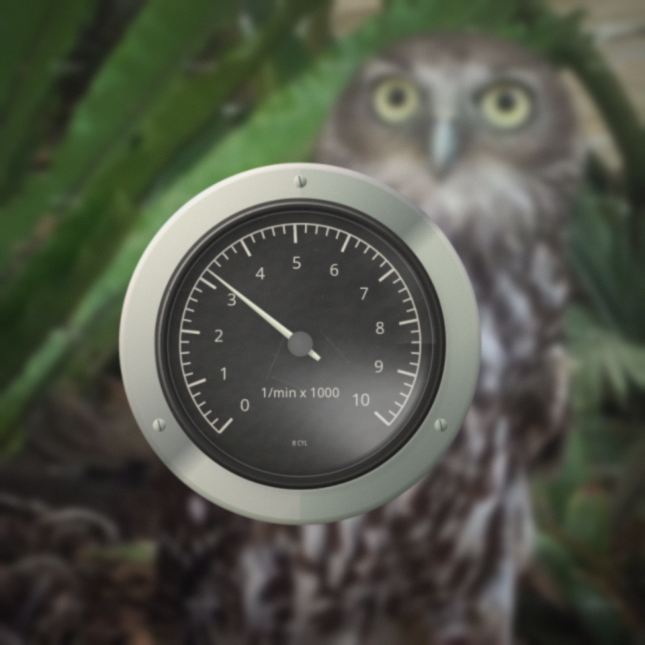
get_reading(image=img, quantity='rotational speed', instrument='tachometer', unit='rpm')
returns 3200 rpm
